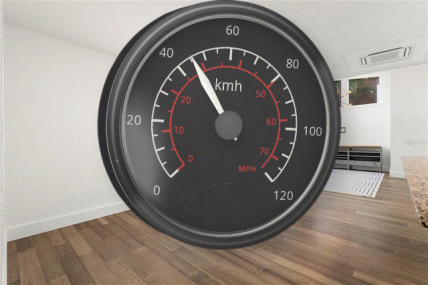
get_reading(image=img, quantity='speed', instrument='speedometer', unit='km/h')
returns 45 km/h
